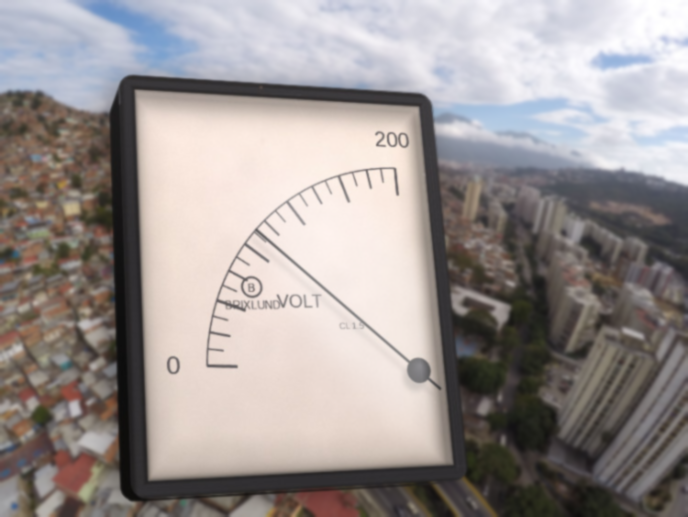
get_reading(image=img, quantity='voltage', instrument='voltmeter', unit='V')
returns 90 V
